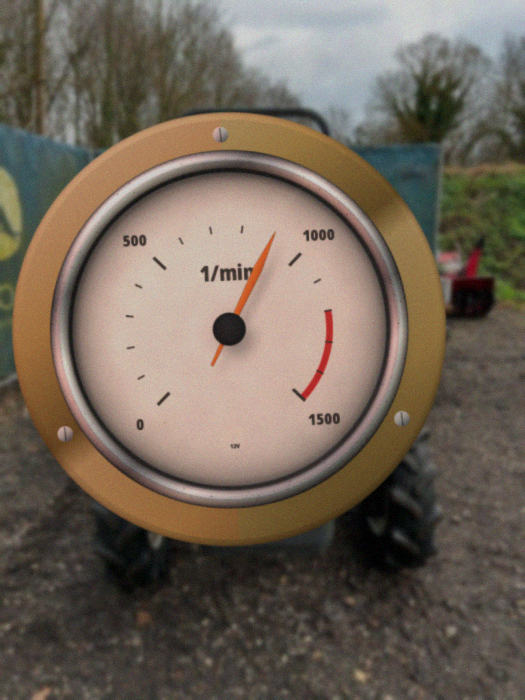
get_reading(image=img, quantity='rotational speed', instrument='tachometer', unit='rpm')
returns 900 rpm
